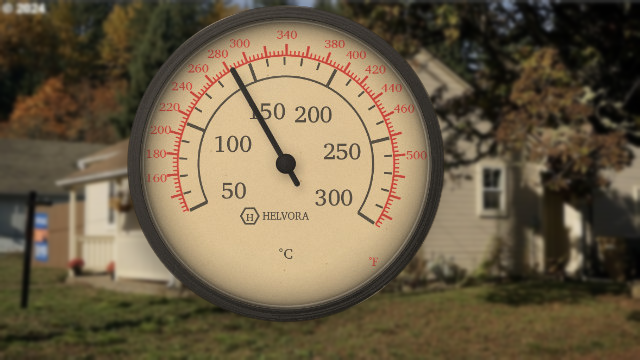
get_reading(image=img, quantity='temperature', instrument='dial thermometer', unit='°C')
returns 140 °C
